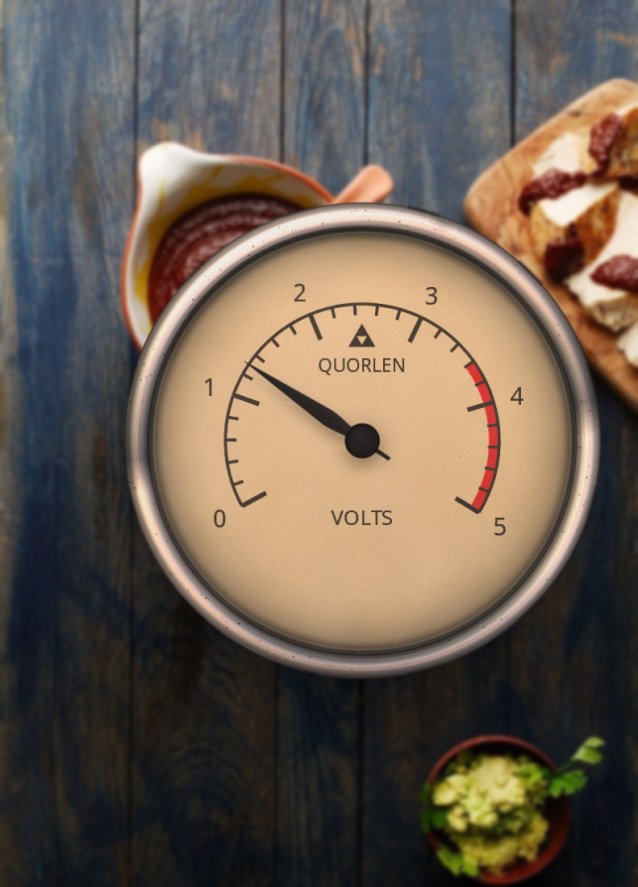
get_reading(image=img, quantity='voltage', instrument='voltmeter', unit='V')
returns 1.3 V
